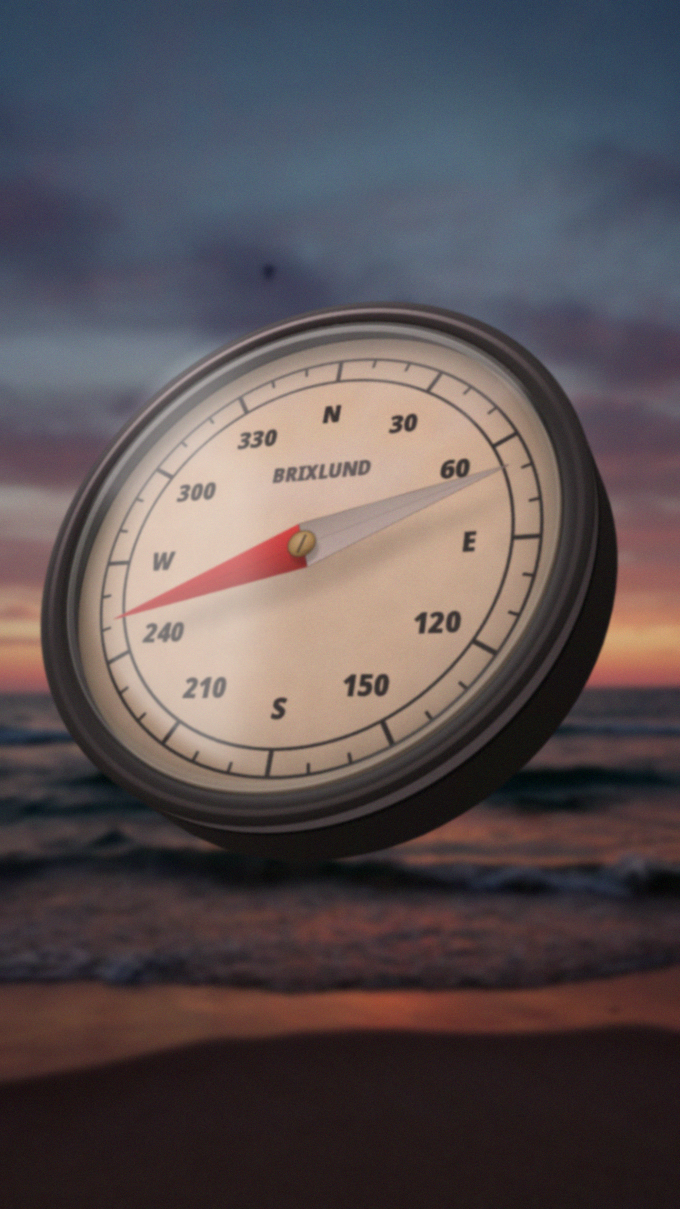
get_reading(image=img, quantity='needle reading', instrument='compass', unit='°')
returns 250 °
